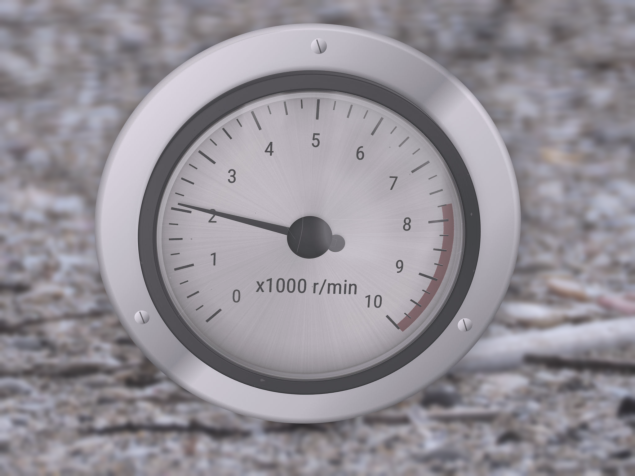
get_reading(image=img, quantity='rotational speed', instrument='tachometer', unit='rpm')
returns 2125 rpm
